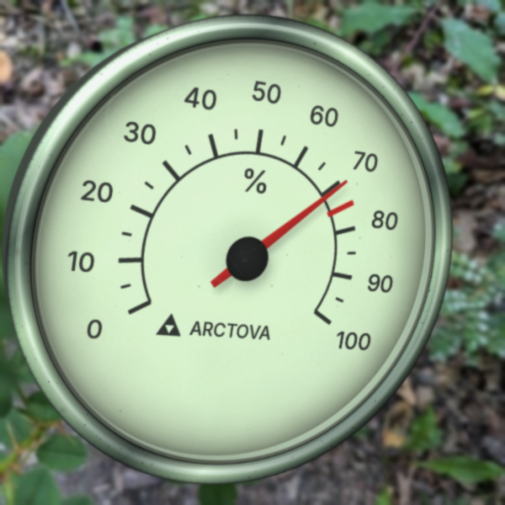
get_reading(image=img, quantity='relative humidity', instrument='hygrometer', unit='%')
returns 70 %
